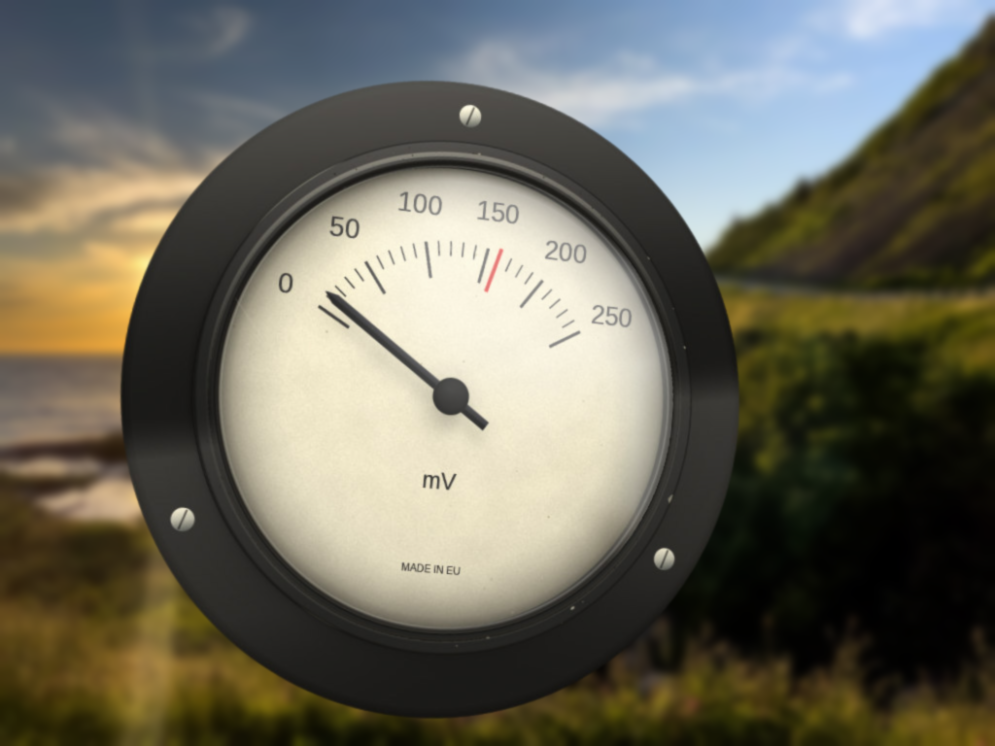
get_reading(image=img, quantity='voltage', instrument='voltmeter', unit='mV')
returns 10 mV
